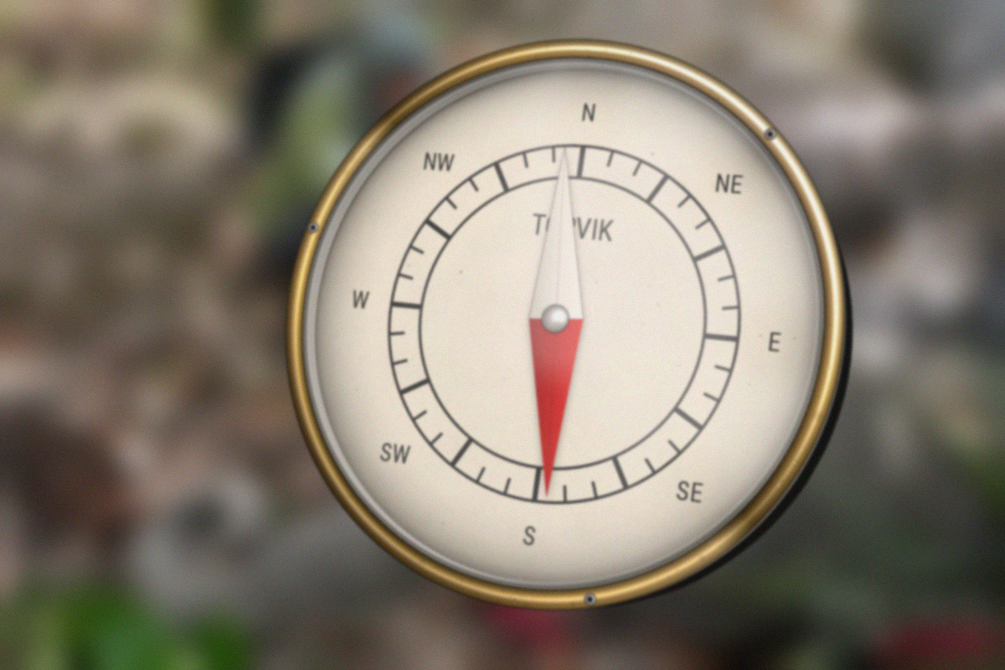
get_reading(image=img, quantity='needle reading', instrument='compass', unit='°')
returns 175 °
